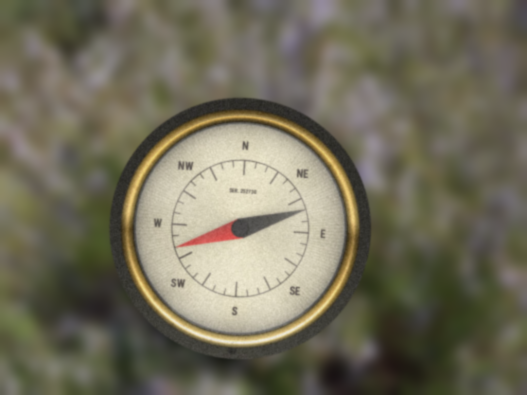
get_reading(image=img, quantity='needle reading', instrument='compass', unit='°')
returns 250 °
